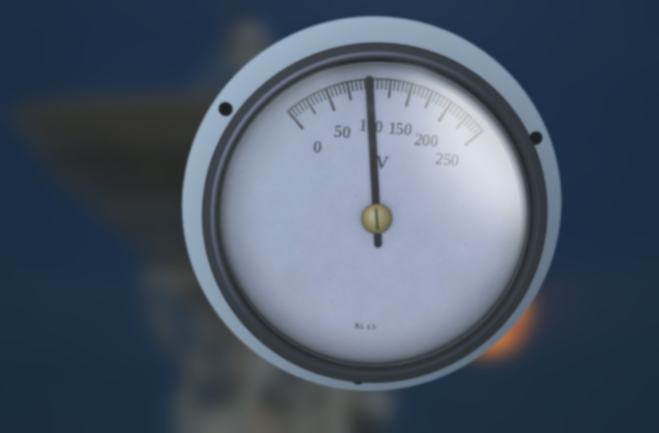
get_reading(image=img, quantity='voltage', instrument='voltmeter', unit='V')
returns 100 V
